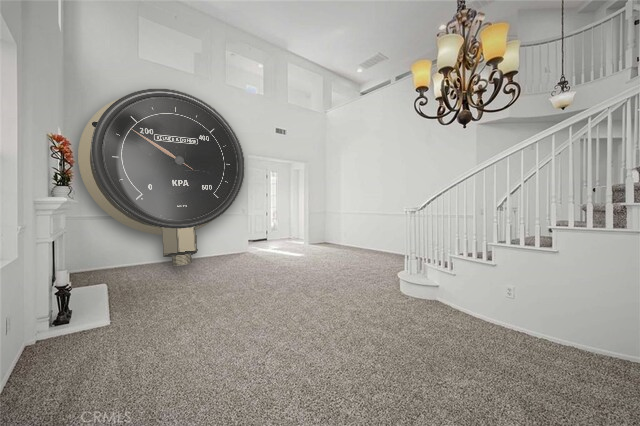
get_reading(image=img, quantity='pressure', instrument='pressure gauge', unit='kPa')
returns 175 kPa
